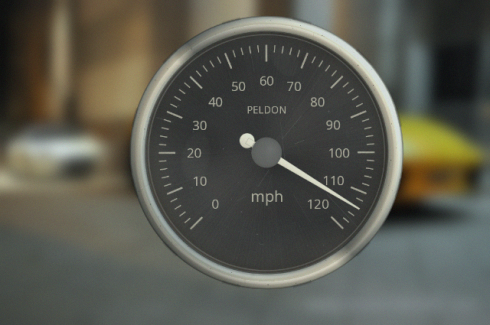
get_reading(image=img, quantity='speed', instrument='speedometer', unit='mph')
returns 114 mph
